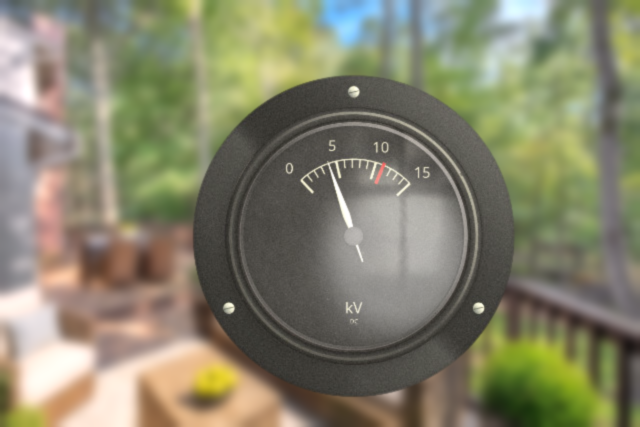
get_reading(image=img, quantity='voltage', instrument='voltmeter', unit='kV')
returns 4 kV
